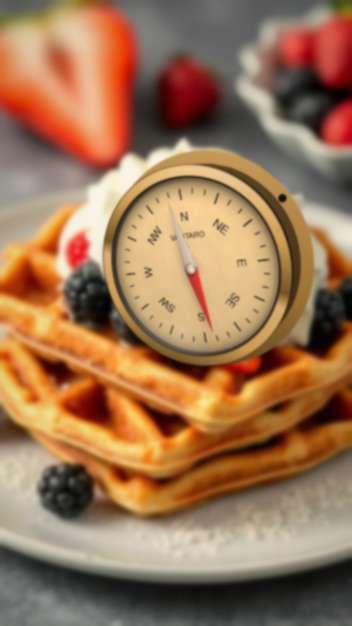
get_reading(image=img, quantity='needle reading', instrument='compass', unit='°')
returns 170 °
